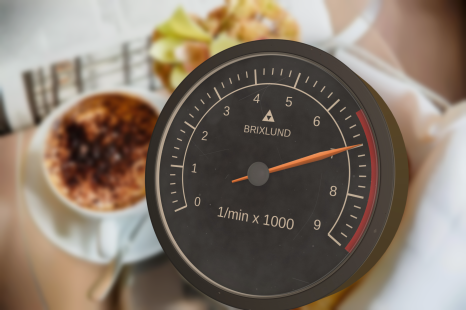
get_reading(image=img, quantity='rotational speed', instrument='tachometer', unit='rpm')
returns 7000 rpm
